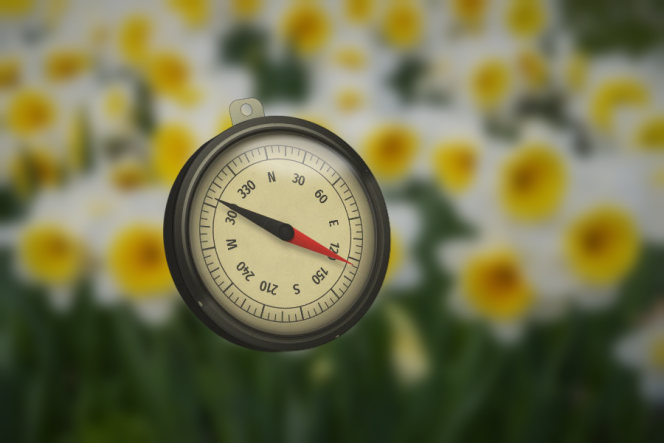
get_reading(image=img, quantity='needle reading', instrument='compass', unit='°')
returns 125 °
